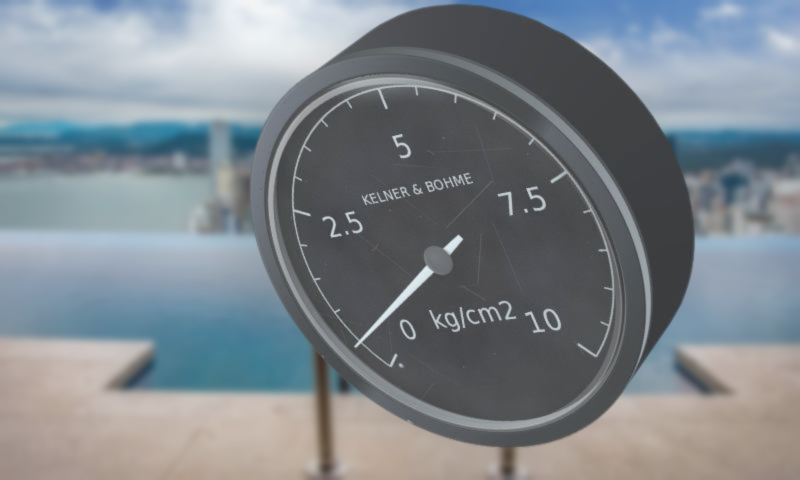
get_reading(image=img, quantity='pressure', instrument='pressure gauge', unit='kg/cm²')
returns 0.5 kg/cm²
